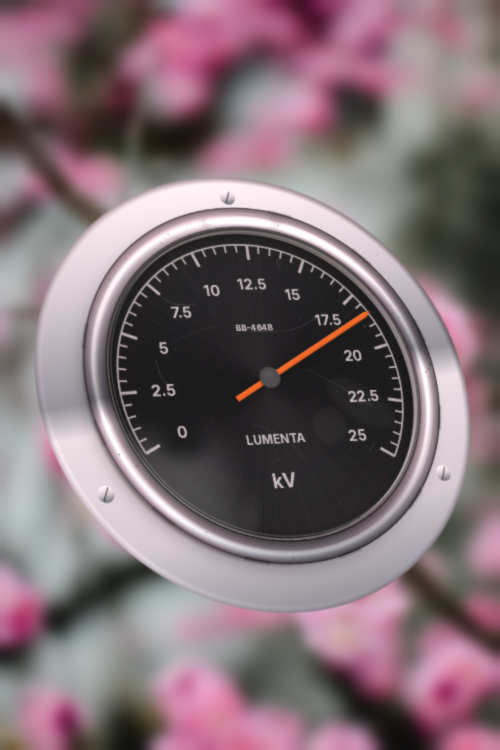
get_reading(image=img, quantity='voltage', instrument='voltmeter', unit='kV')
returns 18.5 kV
